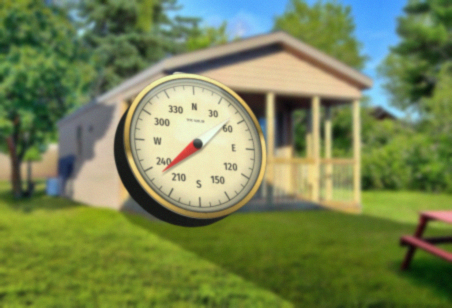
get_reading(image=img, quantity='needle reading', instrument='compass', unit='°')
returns 230 °
